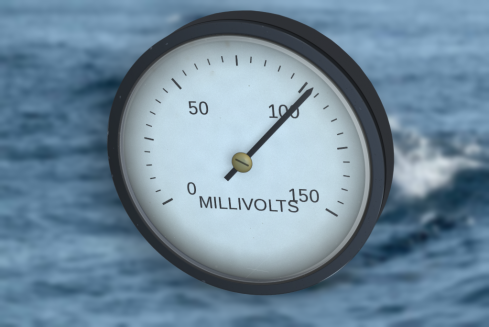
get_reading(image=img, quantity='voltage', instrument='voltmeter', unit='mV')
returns 102.5 mV
